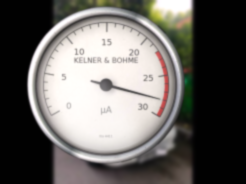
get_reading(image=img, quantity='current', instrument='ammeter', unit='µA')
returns 28 µA
